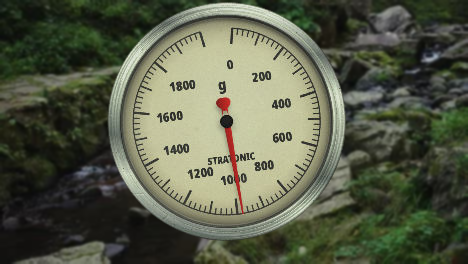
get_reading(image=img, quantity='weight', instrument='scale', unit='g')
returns 980 g
